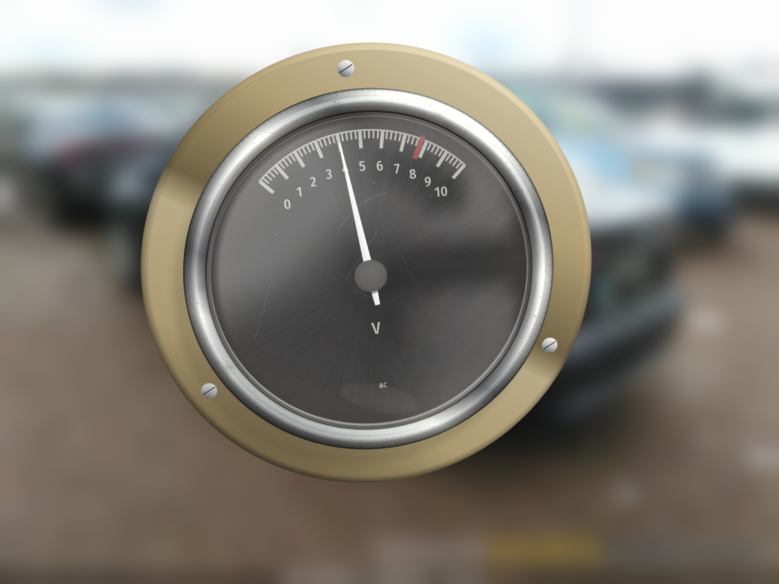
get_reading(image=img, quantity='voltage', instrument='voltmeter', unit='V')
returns 4 V
